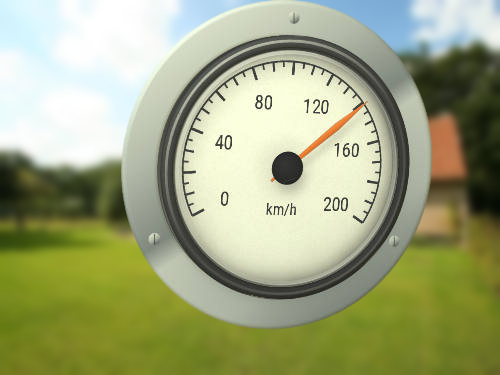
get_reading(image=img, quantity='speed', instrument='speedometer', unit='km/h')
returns 140 km/h
